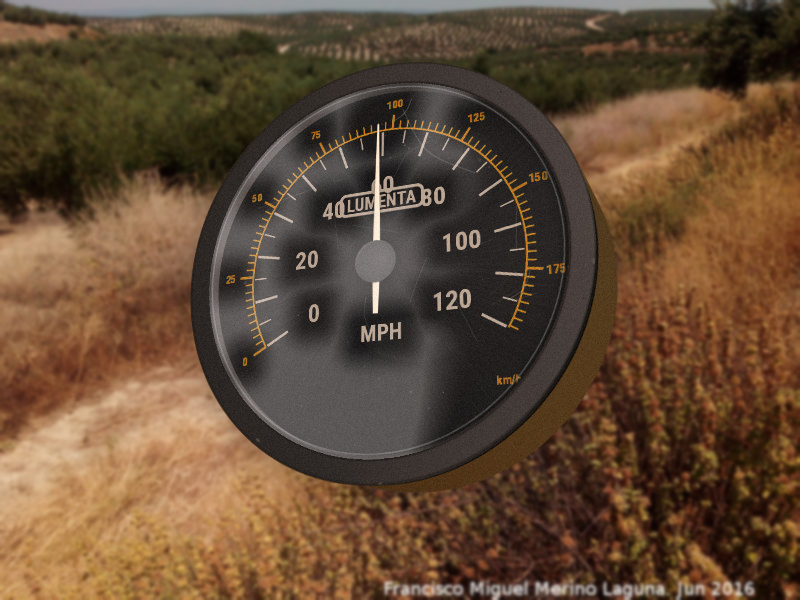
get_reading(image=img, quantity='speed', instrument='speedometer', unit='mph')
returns 60 mph
